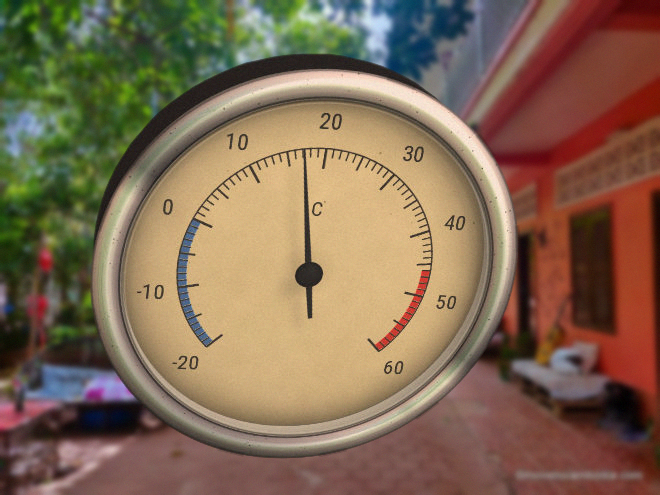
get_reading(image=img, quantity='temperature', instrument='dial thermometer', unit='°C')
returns 17 °C
